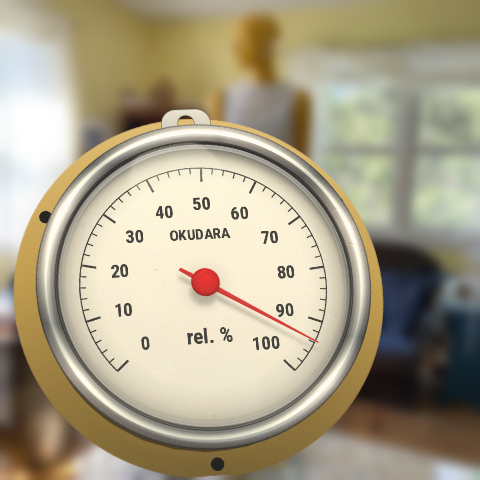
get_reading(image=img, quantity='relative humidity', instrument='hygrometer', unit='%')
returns 94 %
